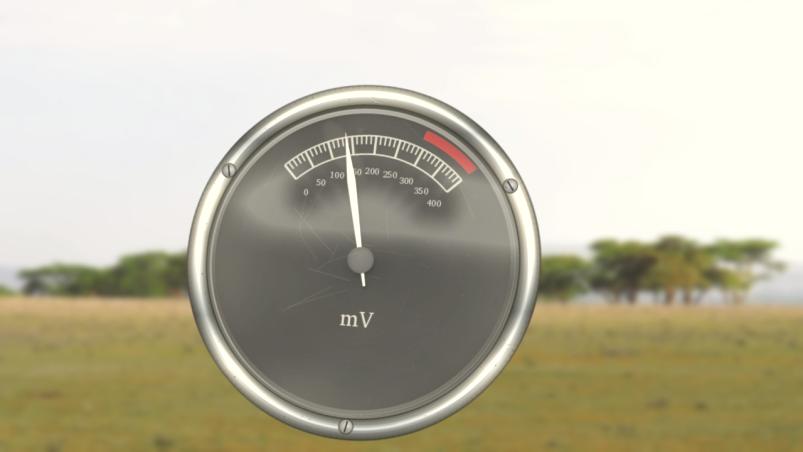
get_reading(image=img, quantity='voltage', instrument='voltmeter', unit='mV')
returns 140 mV
